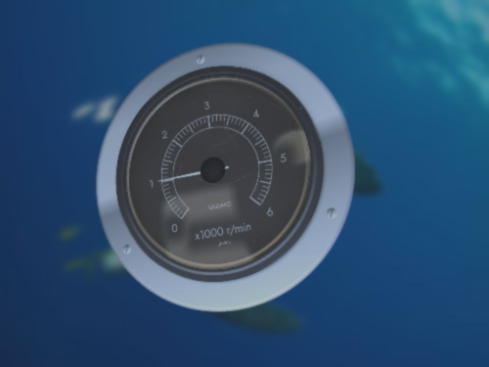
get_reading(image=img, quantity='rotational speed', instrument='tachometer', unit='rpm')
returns 1000 rpm
